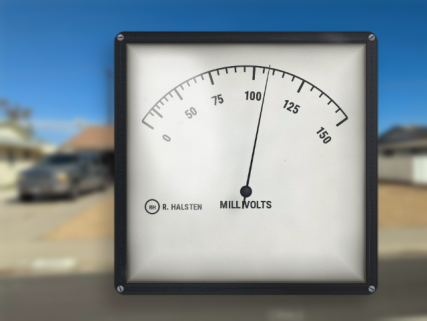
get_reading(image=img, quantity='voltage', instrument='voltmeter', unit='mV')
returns 107.5 mV
